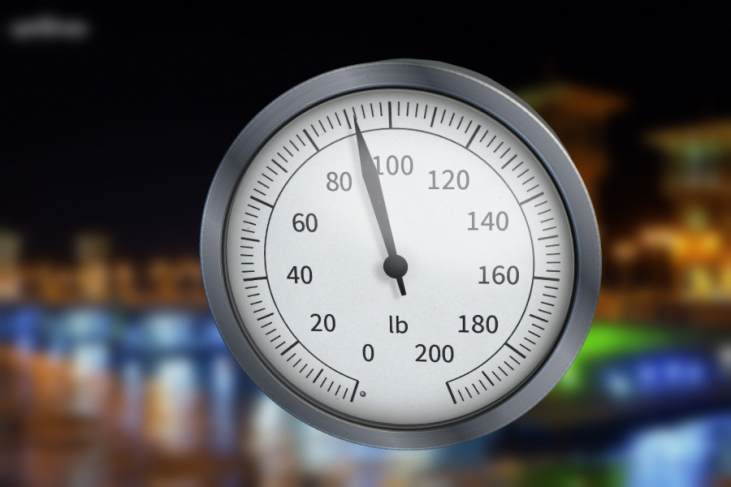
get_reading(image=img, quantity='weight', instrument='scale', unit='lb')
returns 92 lb
